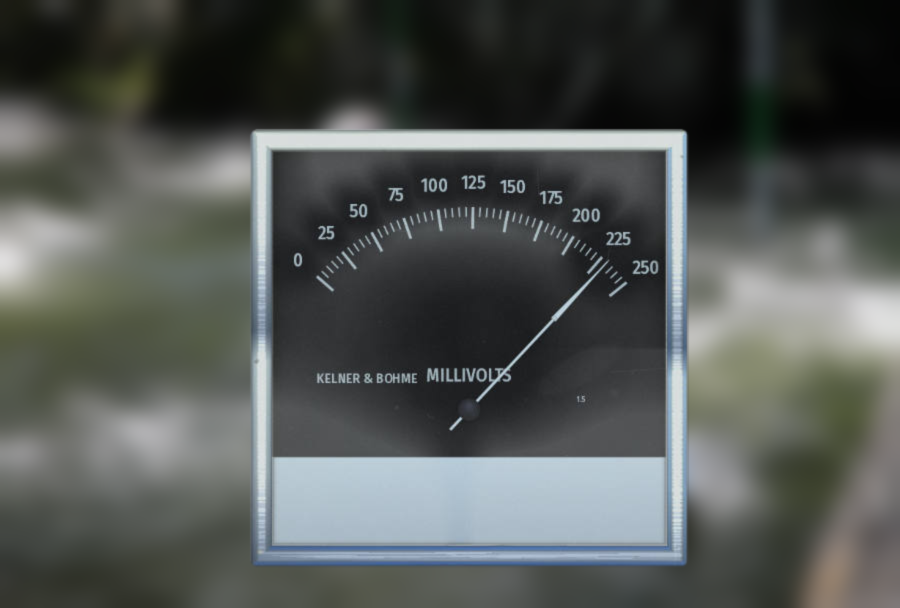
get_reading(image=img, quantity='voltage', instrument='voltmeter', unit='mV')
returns 230 mV
